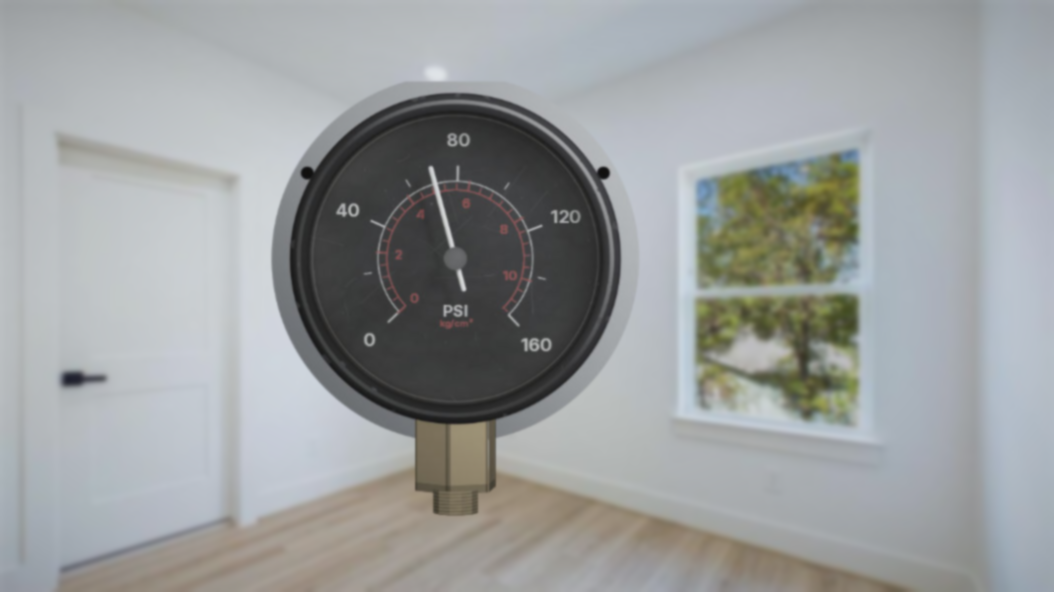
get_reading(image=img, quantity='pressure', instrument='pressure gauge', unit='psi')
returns 70 psi
